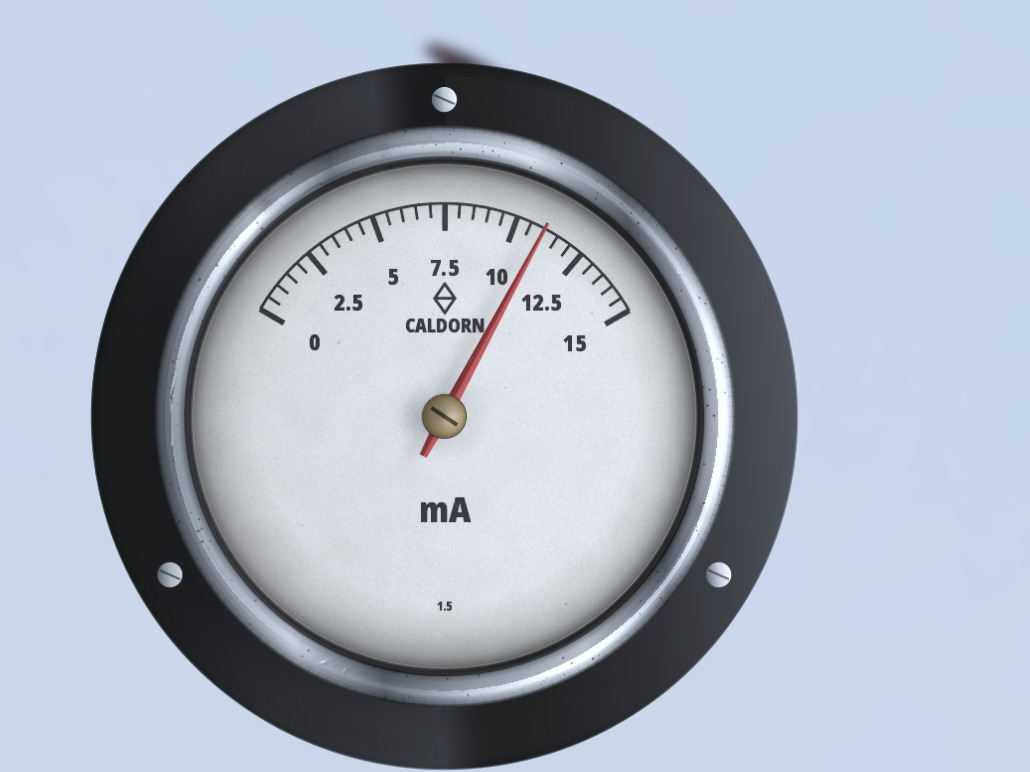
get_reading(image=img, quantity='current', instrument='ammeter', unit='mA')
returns 11 mA
